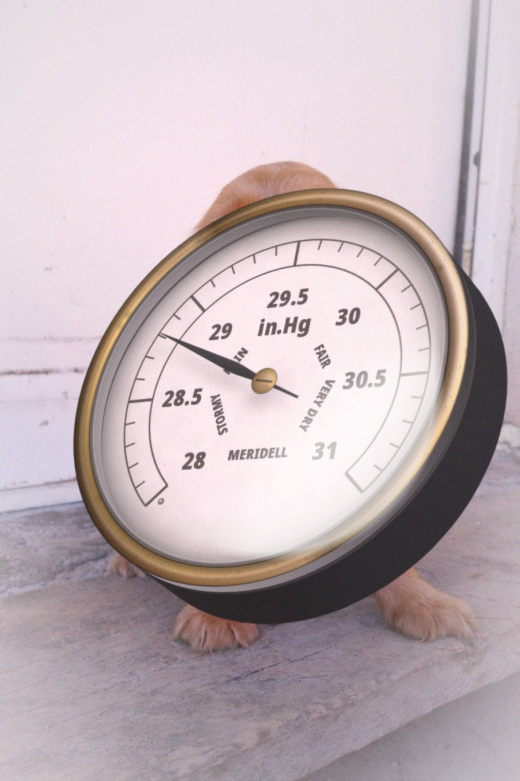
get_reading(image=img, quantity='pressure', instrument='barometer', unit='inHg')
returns 28.8 inHg
